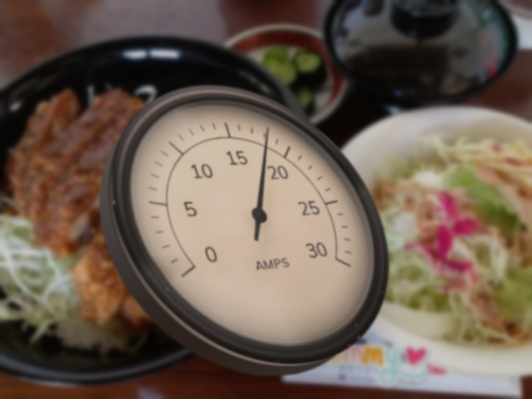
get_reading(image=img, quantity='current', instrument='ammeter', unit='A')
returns 18 A
